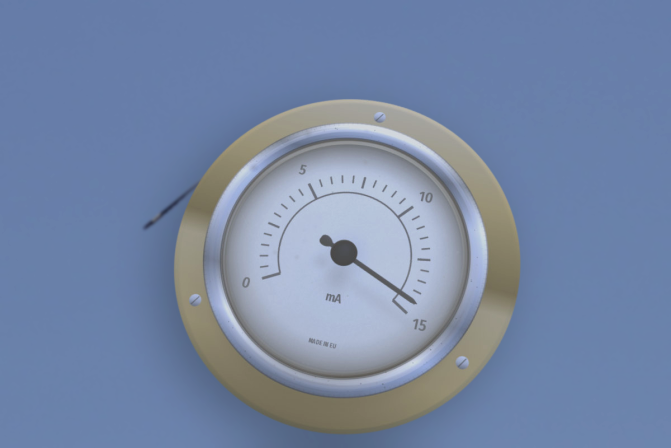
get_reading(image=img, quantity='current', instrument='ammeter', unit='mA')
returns 14.5 mA
